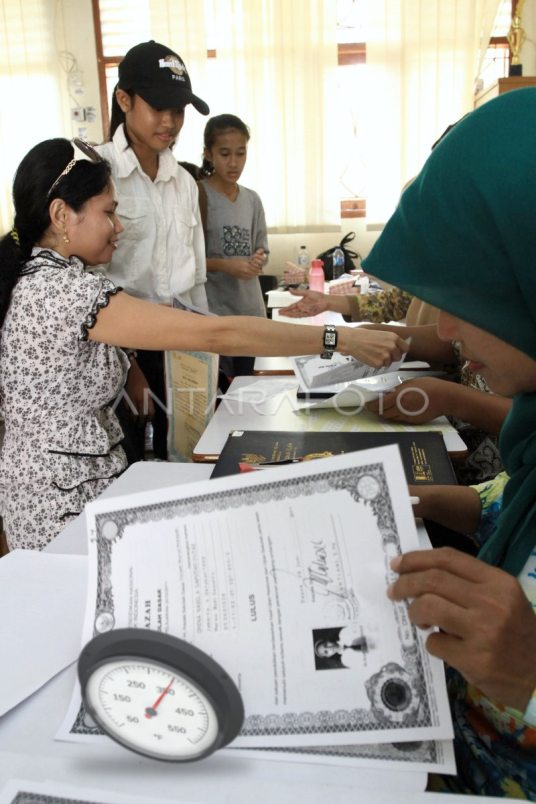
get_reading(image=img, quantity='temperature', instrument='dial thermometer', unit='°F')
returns 350 °F
